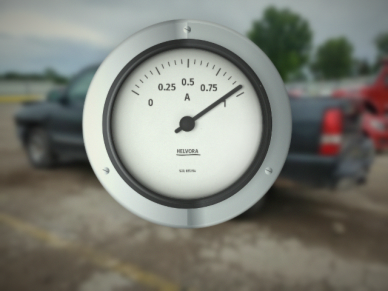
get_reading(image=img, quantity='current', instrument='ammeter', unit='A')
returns 0.95 A
